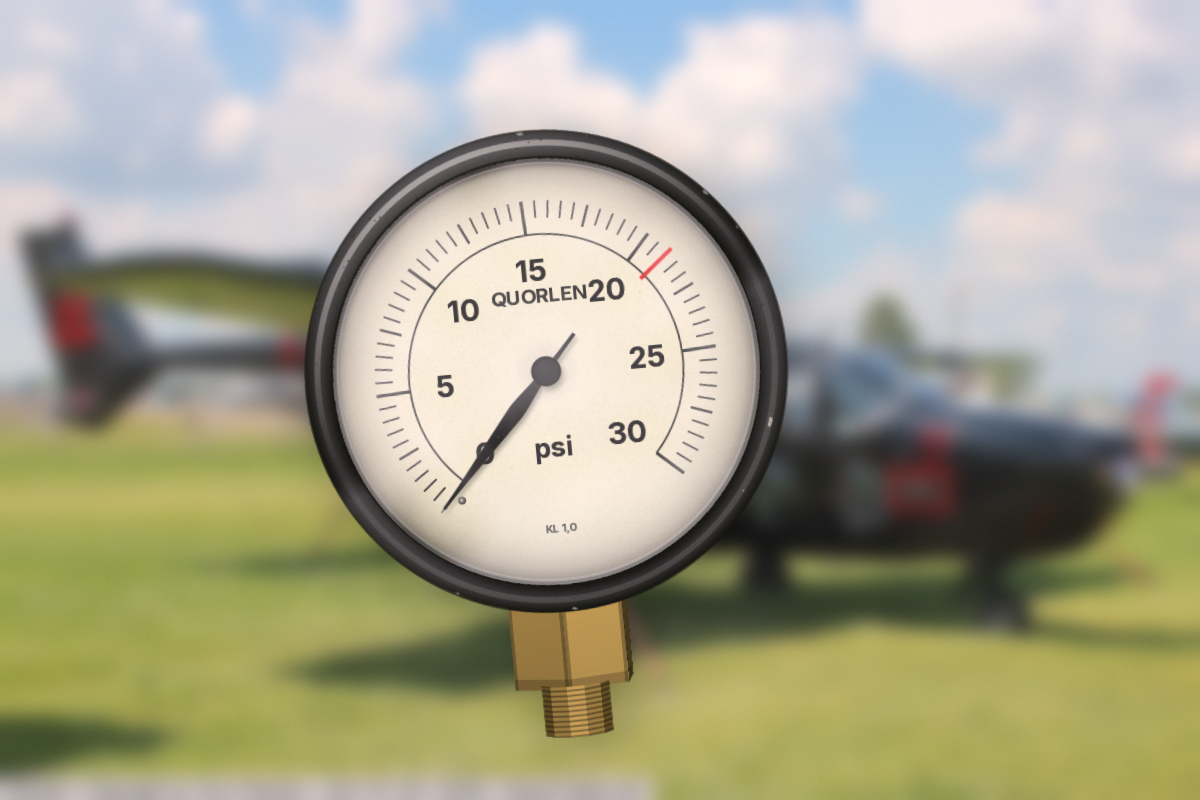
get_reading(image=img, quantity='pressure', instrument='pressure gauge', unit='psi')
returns 0 psi
